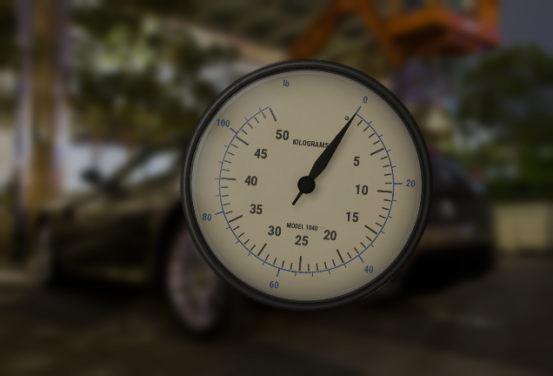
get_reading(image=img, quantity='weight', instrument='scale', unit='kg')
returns 0 kg
